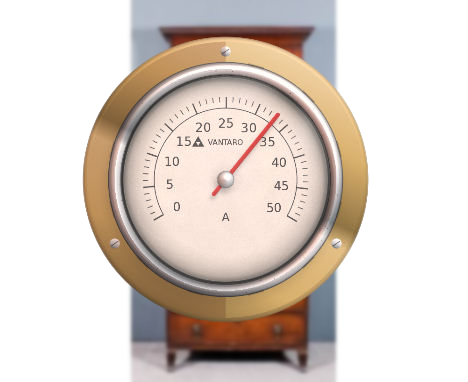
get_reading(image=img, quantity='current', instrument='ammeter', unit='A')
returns 33 A
